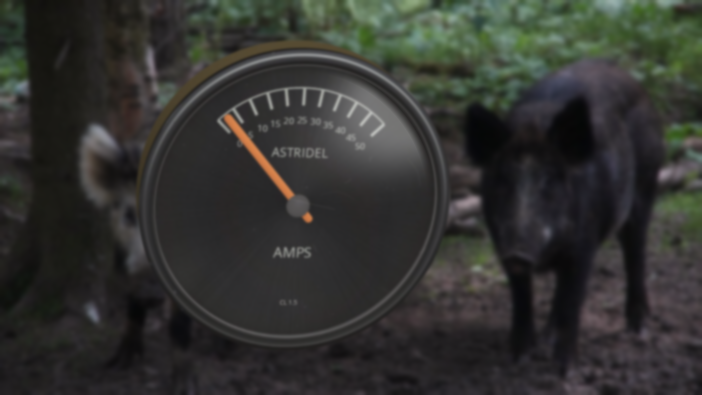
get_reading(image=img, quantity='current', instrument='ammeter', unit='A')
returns 2.5 A
